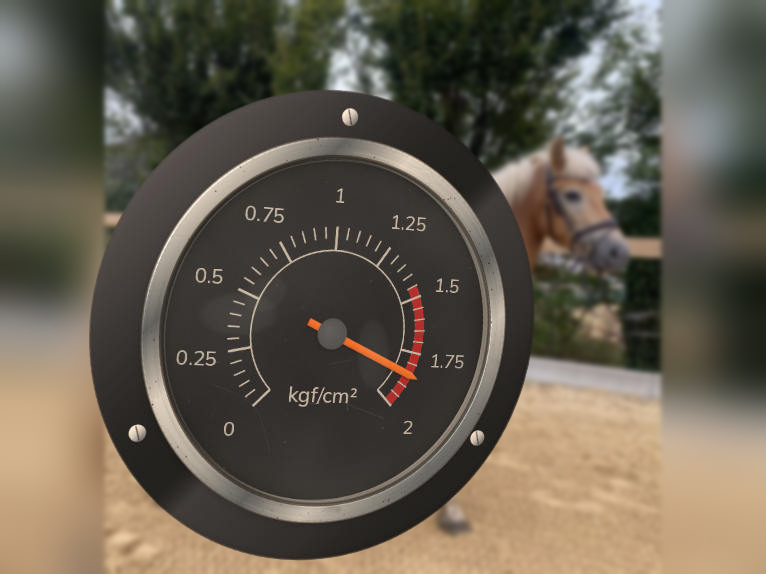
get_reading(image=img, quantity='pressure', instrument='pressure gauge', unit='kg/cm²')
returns 1.85 kg/cm²
